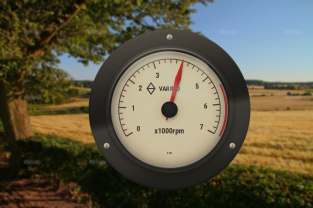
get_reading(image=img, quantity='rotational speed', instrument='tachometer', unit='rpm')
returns 4000 rpm
